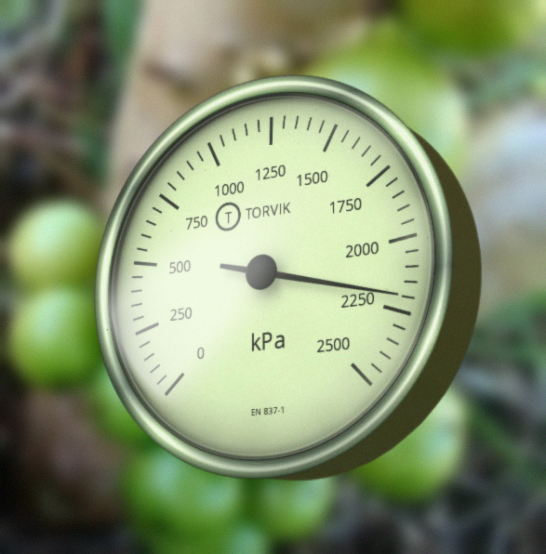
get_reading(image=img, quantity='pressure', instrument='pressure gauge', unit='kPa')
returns 2200 kPa
